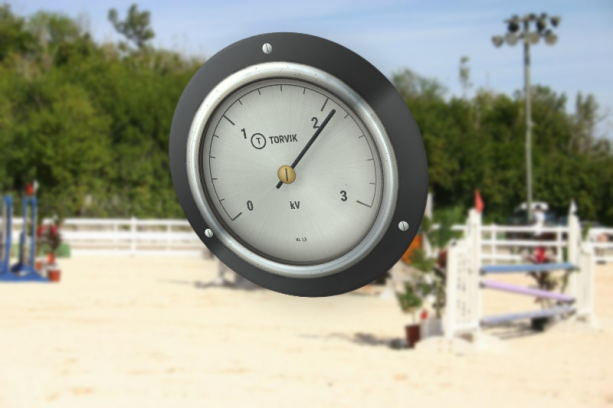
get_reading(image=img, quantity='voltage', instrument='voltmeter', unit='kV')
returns 2.1 kV
